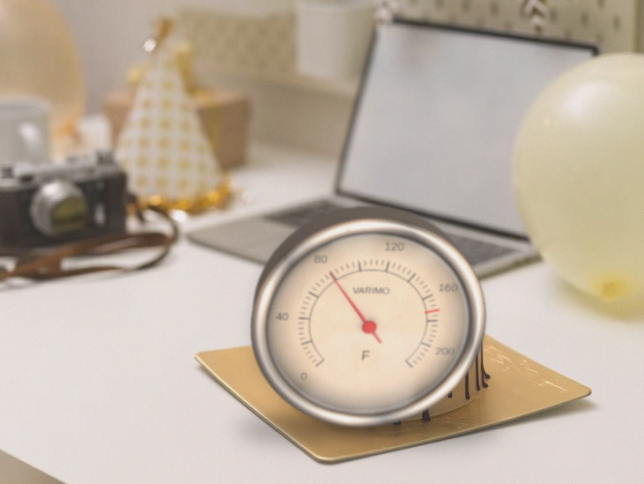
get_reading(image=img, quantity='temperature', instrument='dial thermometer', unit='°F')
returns 80 °F
